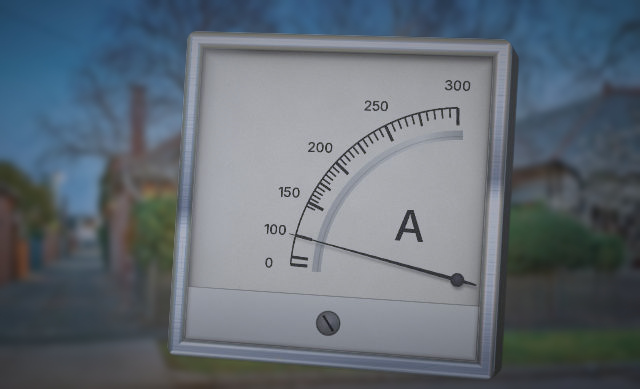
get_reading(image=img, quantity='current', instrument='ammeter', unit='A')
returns 100 A
